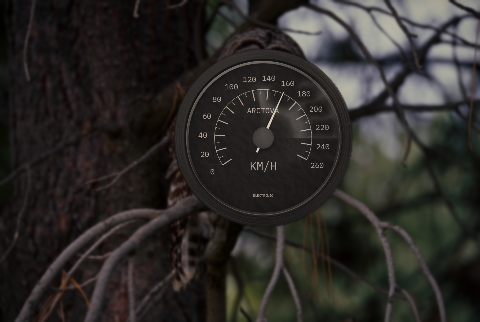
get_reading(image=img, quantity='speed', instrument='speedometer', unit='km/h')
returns 160 km/h
